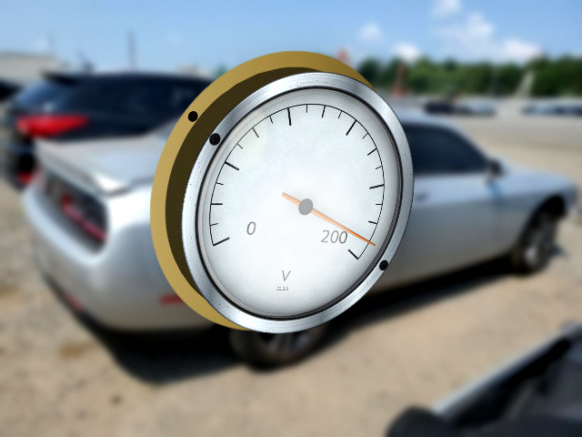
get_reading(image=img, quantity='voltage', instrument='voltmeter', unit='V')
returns 190 V
